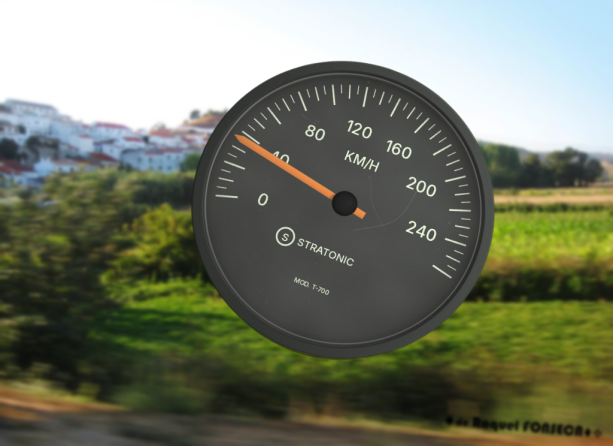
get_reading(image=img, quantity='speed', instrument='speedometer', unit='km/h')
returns 35 km/h
